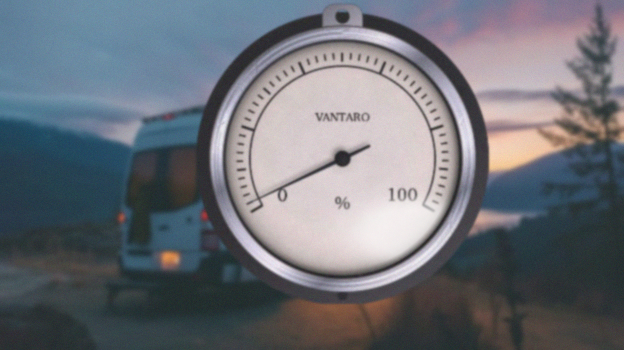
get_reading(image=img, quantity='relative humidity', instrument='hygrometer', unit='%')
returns 2 %
